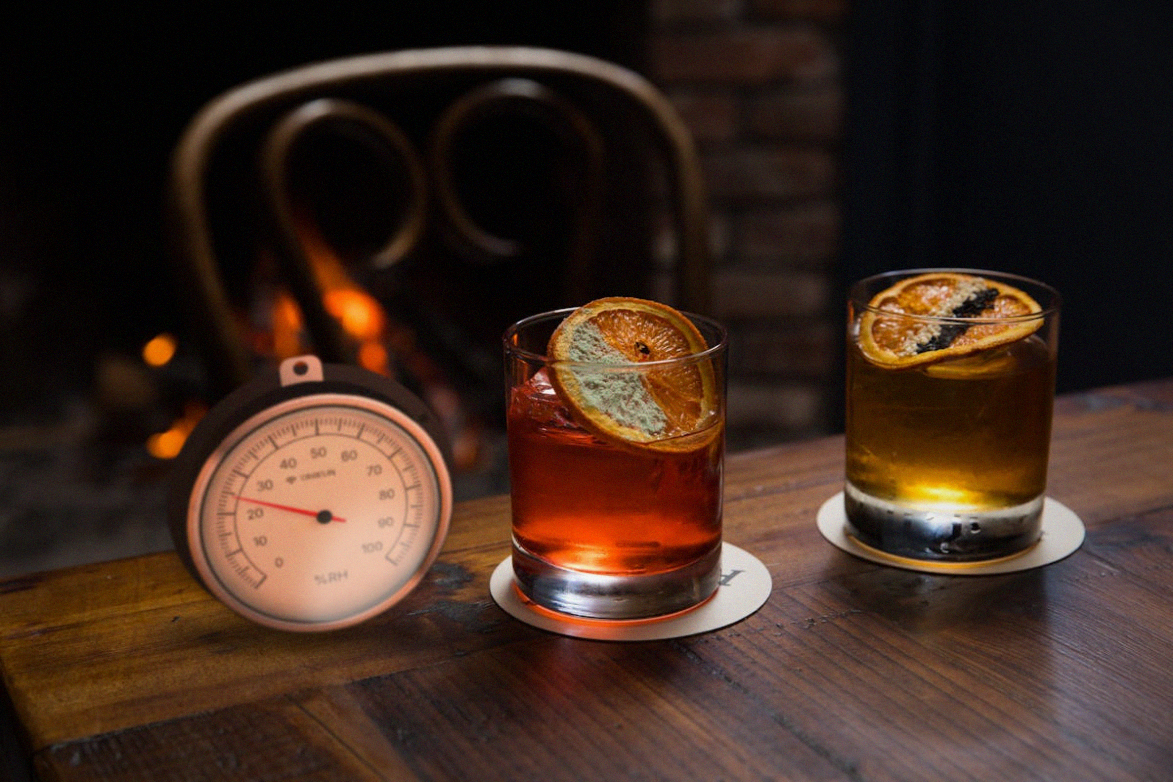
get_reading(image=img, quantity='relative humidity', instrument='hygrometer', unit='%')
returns 25 %
